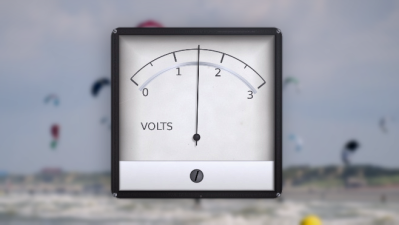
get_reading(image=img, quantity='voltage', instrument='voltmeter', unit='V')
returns 1.5 V
